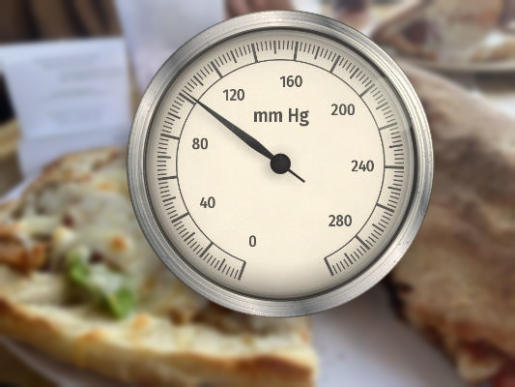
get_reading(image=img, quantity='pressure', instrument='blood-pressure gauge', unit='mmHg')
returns 102 mmHg
